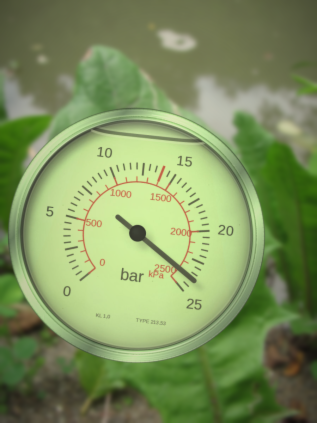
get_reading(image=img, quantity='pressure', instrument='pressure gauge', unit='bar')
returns 24 bar
